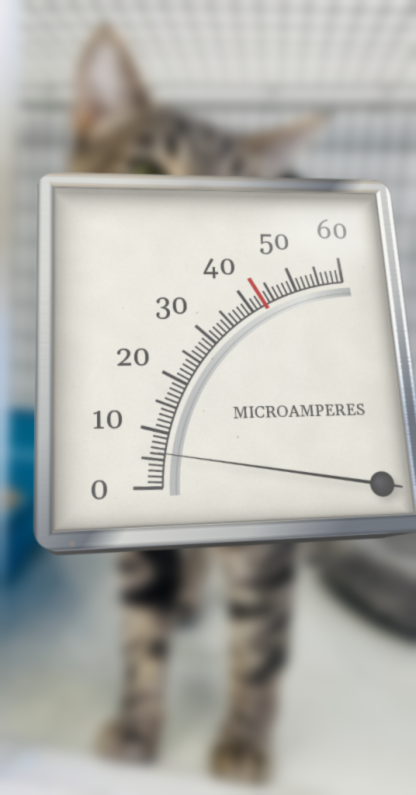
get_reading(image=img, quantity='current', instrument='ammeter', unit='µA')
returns 6 µA
